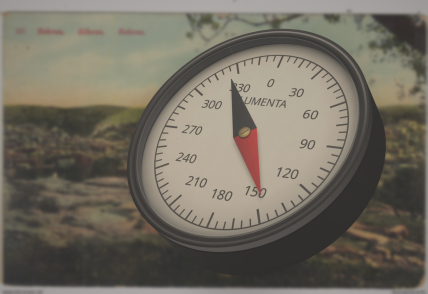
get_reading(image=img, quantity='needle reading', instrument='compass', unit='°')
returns 145 °
